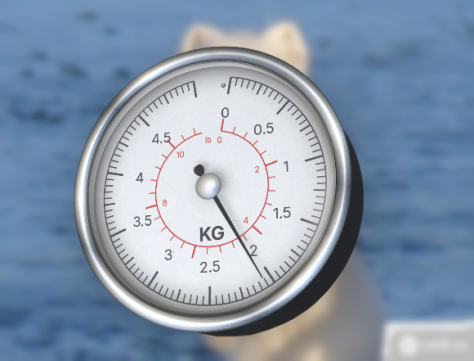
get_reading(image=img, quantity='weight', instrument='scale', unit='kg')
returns 2.05 kg
